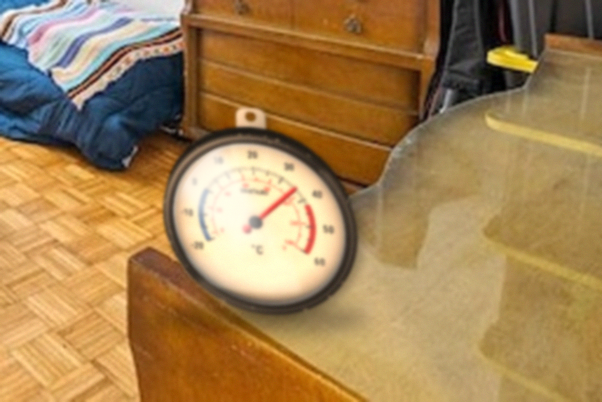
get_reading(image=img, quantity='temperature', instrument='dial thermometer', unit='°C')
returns 35 °C
